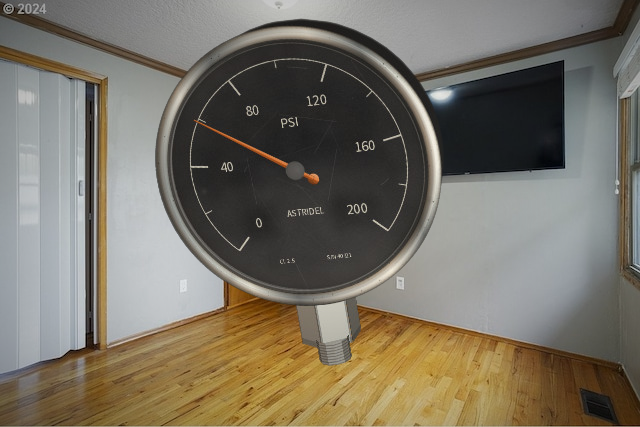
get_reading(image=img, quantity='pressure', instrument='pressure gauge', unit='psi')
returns 60 psi
